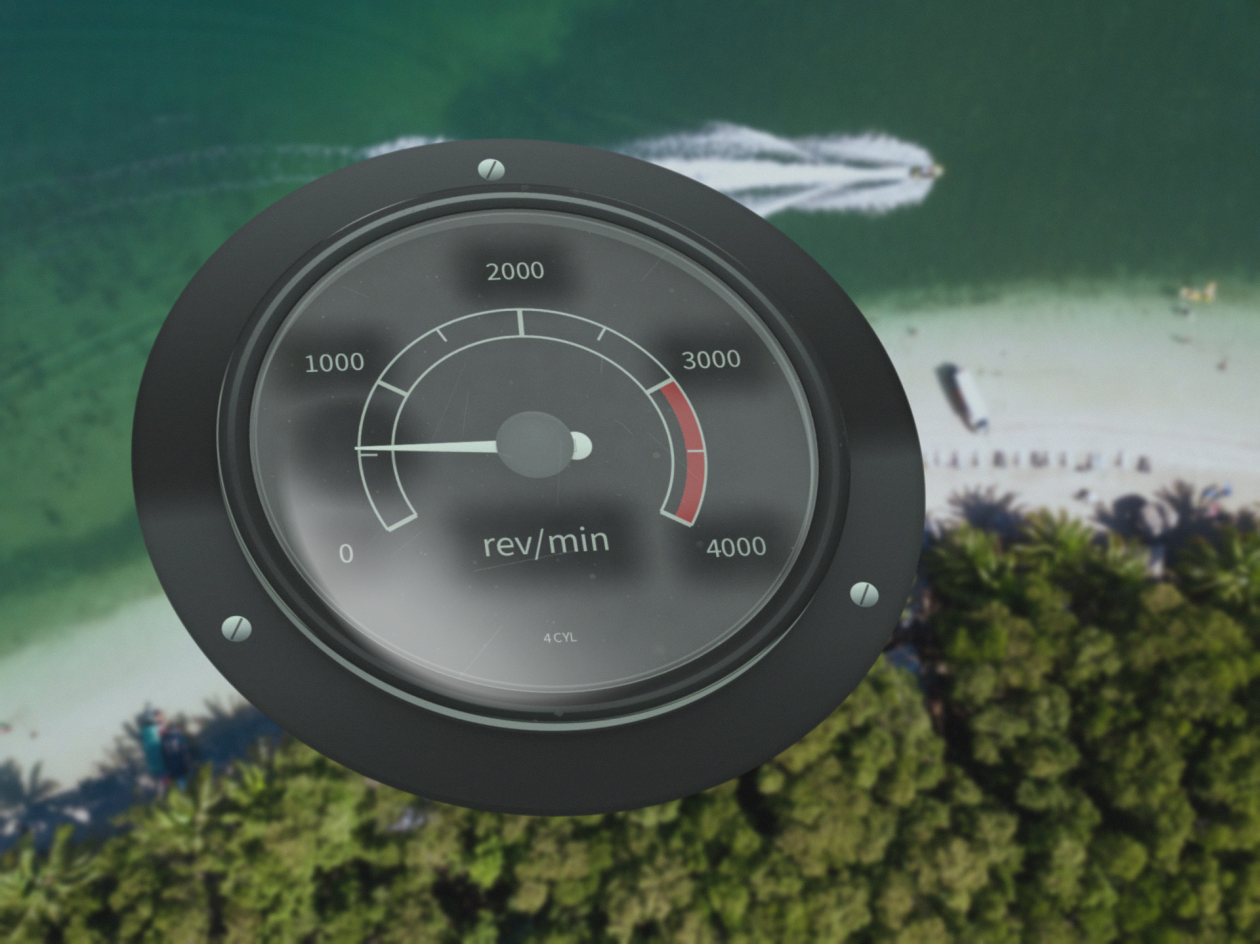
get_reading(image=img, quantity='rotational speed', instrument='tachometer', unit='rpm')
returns 500 rpm
